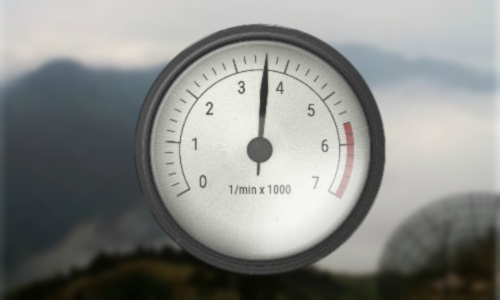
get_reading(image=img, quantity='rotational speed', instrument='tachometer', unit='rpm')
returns 3600 rpm
